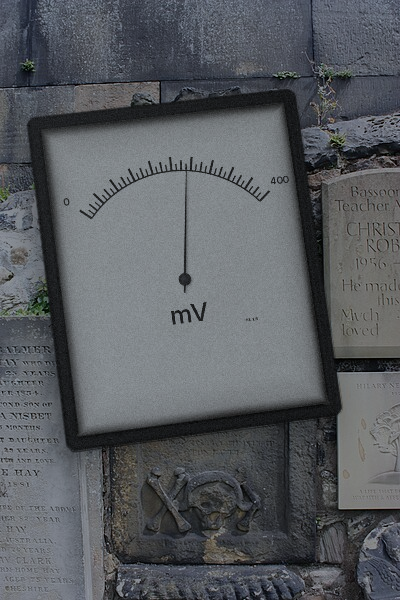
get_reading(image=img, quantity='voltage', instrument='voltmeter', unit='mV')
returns 230 mV
